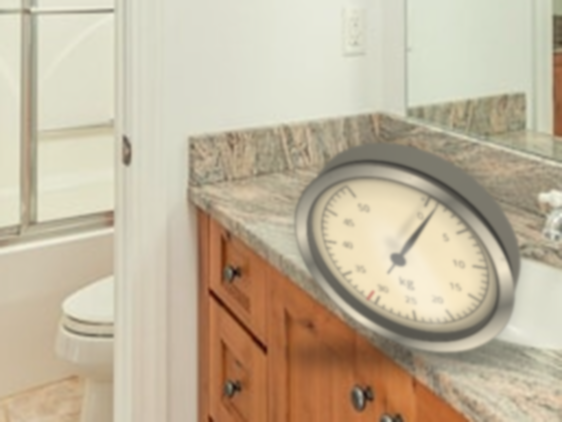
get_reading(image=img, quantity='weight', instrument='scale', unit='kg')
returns 1 kg
